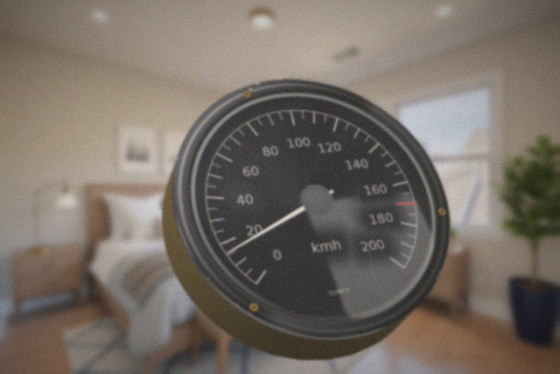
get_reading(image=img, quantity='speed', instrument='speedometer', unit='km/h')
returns 15 km/h
